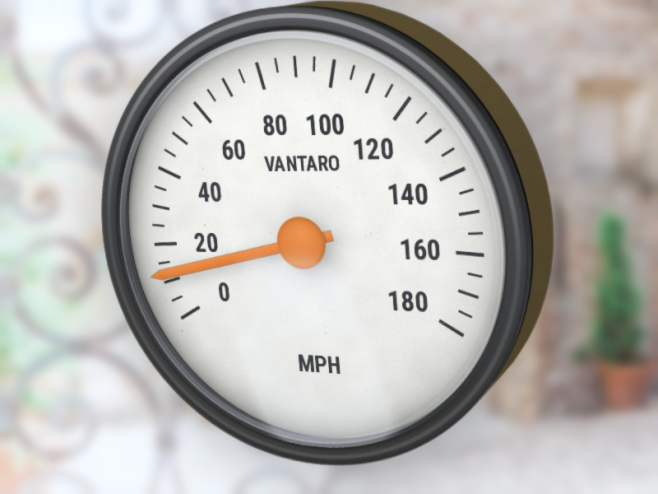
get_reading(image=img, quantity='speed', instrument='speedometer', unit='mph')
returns 12.5 mph
